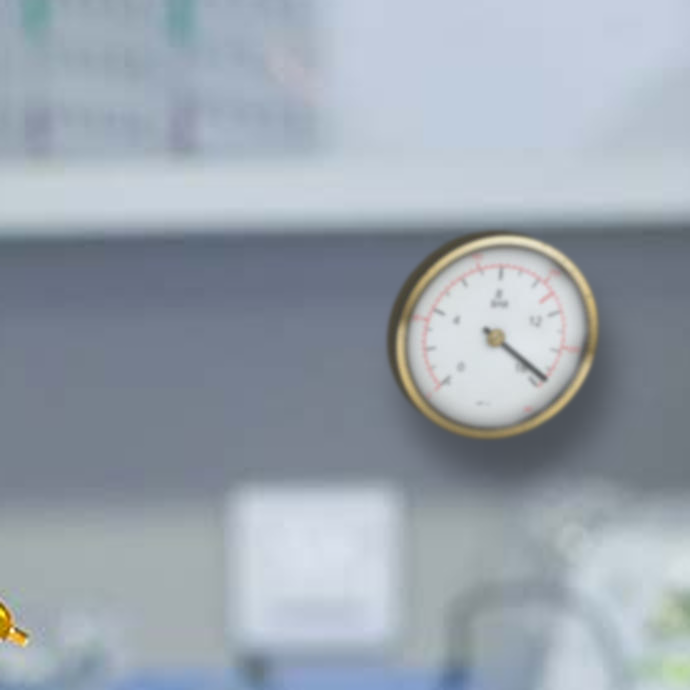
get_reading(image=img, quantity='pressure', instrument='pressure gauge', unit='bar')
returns 15.5 bar
